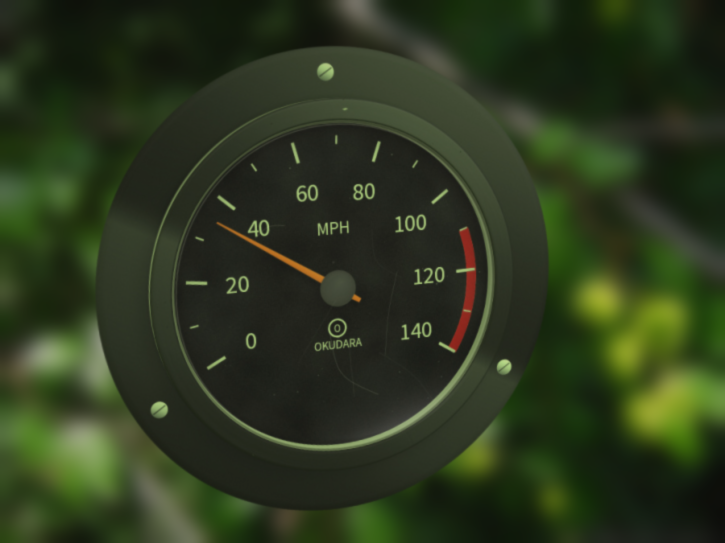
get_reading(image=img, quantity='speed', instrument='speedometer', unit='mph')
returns 35 mph
